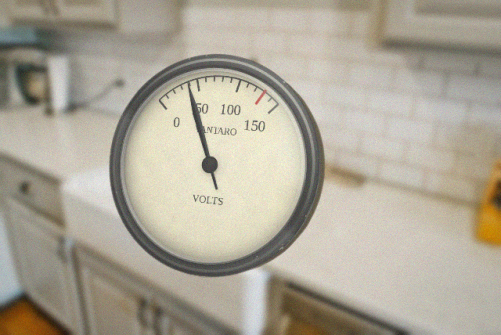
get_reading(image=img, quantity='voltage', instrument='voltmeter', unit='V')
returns 40 V
